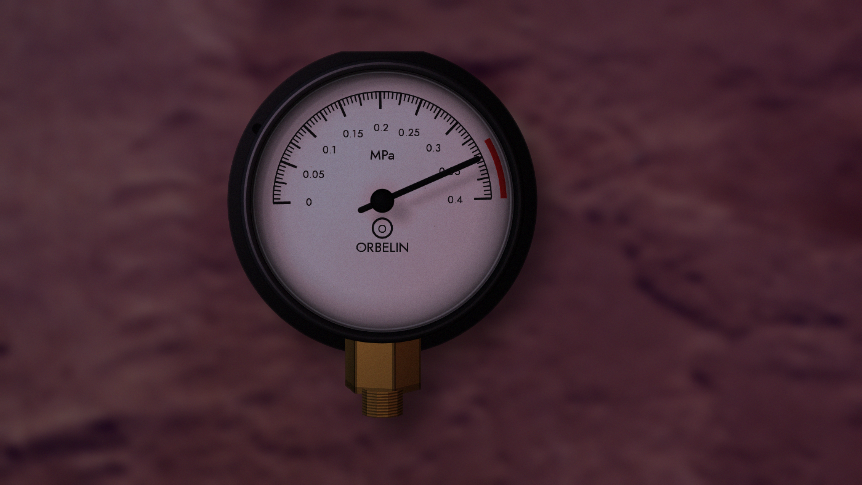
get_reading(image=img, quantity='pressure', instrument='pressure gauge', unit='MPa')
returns 0.35 MPa
